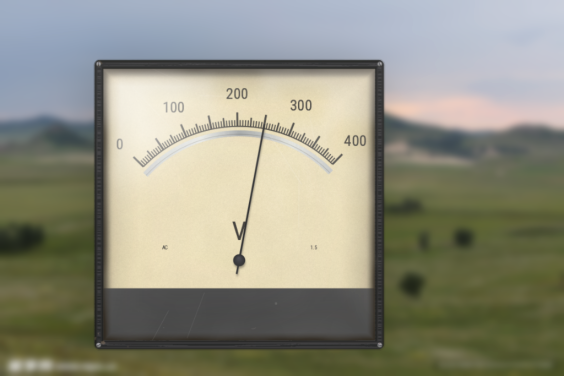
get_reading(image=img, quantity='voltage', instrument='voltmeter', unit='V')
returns 250 V
